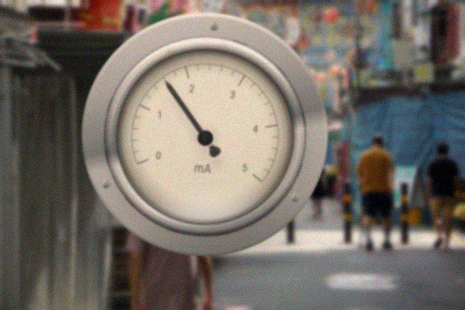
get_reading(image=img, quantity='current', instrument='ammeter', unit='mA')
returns 1.6 mA
